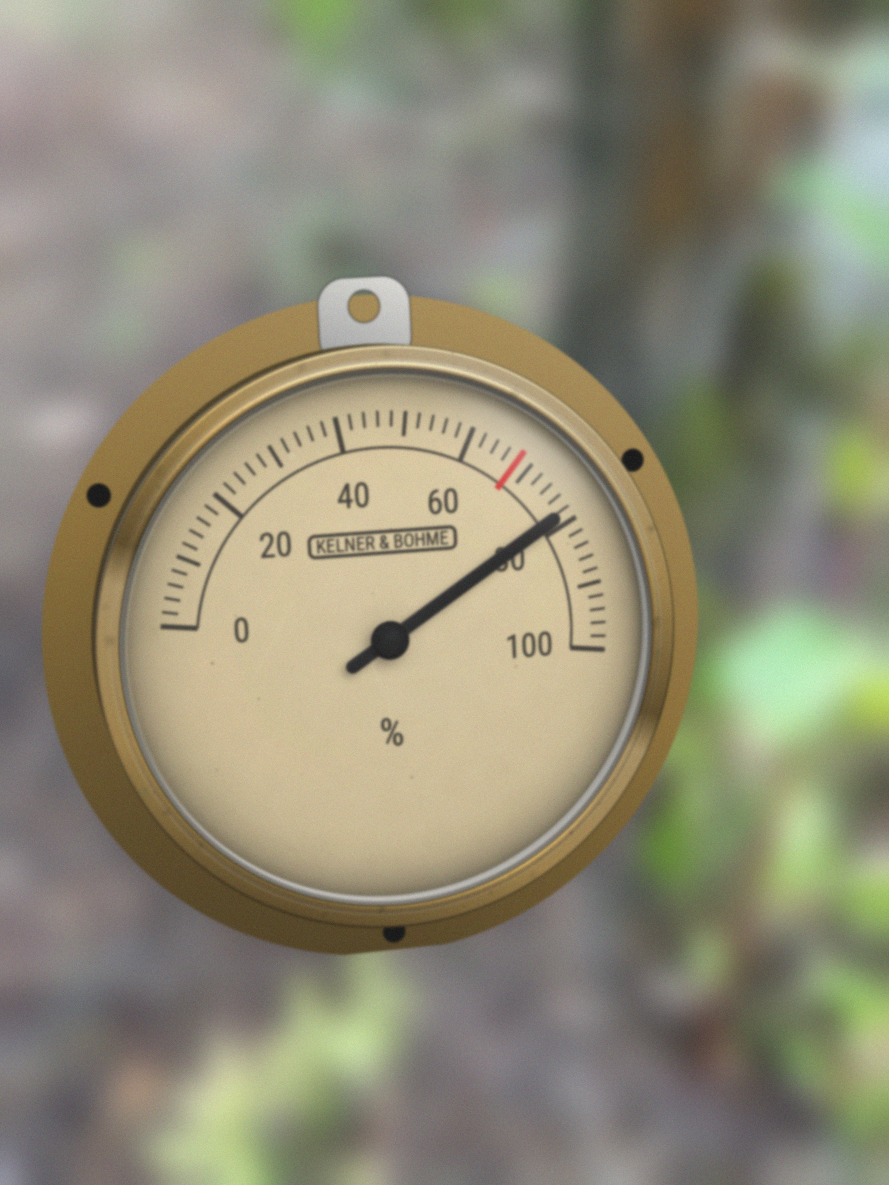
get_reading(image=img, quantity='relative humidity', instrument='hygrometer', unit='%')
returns 78 %
